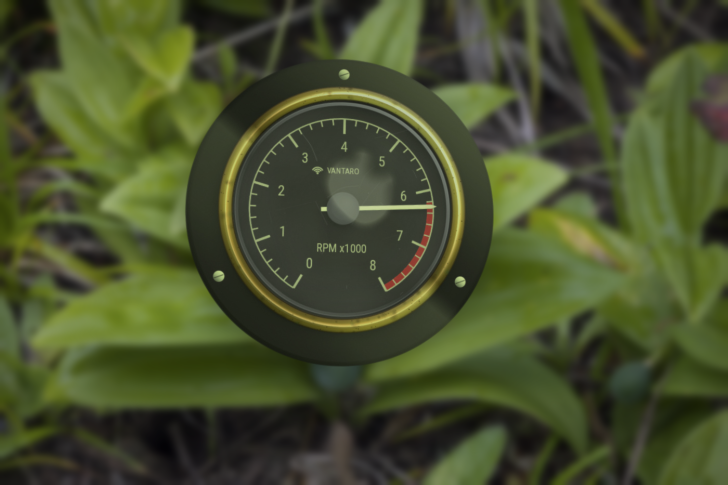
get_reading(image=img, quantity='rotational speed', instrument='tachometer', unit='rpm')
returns 6300 rpm
